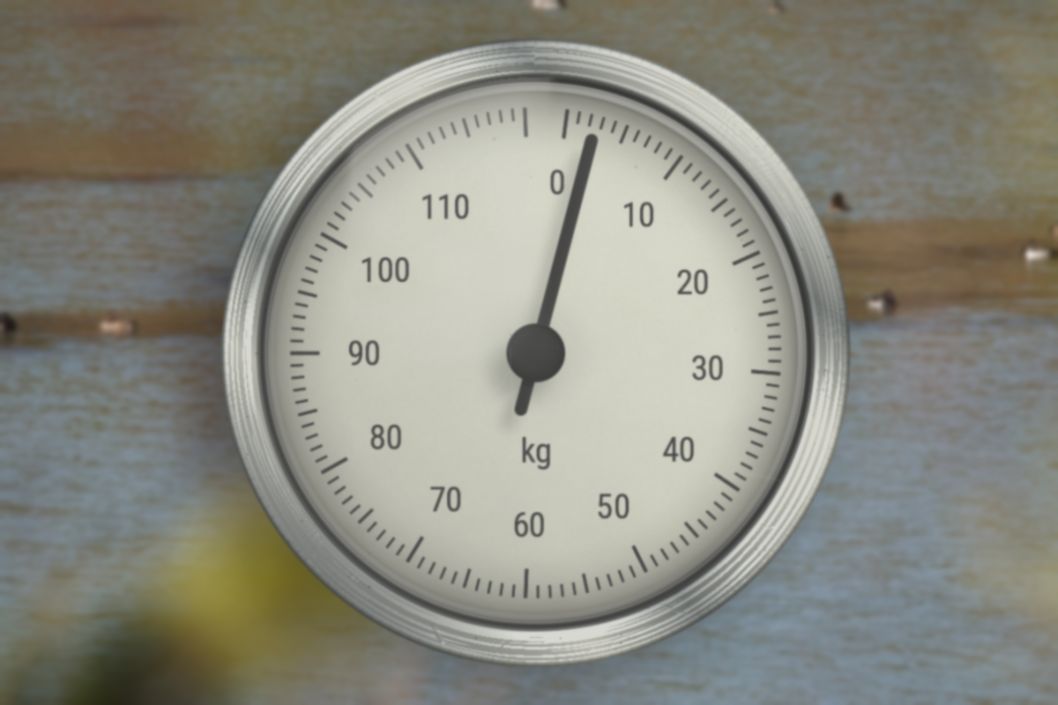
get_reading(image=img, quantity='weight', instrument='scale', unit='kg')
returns 2.5 kg
